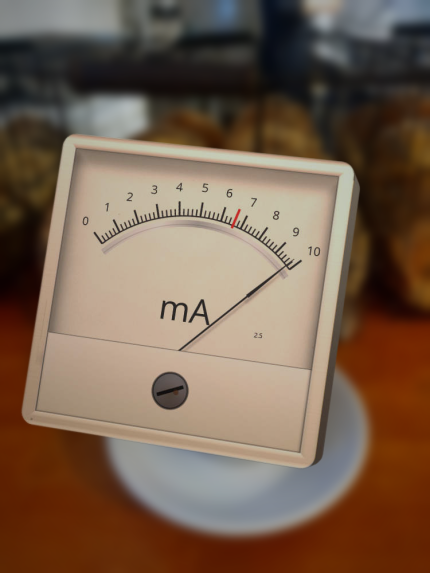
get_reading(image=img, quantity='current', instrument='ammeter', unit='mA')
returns 9.8 mA
